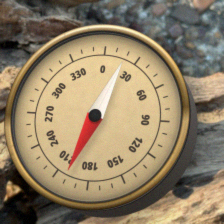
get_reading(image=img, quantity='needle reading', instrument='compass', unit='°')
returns 200 °
